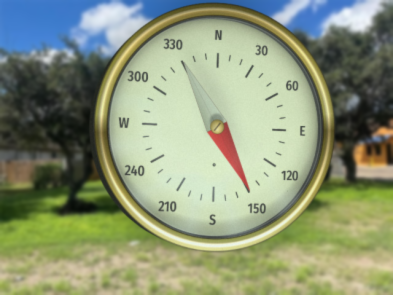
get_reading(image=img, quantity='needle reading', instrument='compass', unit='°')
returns 150 °
